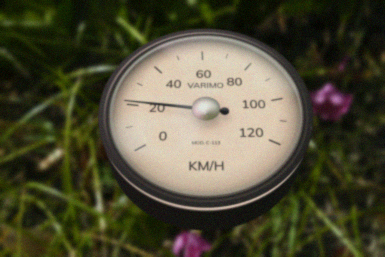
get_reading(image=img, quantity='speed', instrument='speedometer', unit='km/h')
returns 20 km/h
